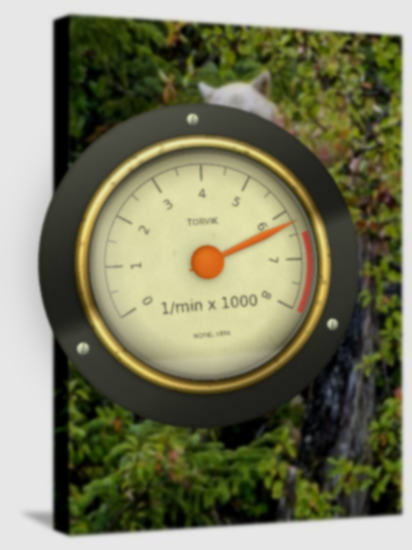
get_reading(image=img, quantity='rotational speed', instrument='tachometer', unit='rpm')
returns 6250 rpm
